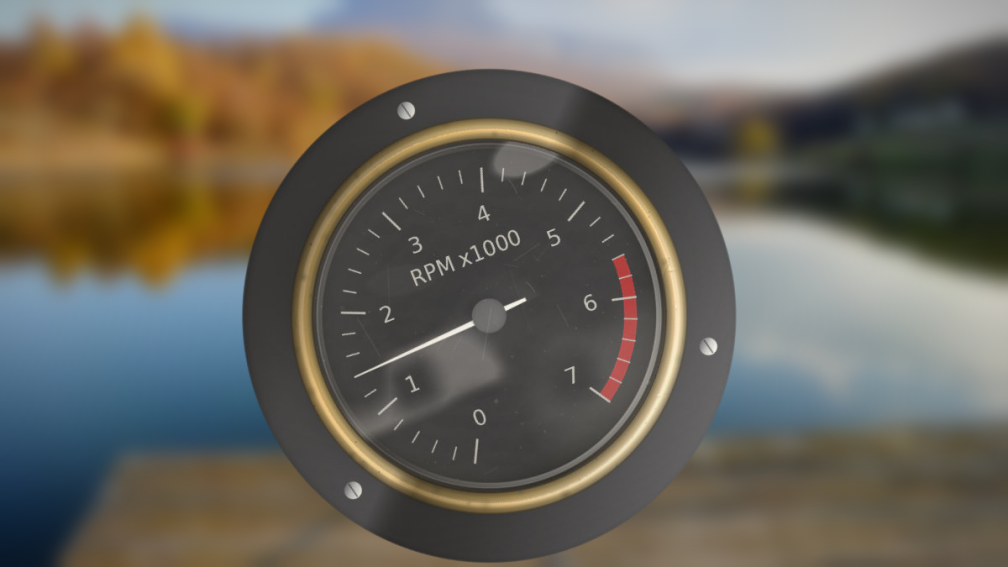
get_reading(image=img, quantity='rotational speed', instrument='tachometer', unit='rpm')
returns 1400 rpm
